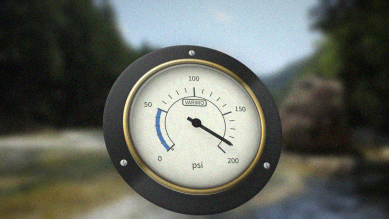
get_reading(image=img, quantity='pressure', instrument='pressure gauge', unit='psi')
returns 190 psi
